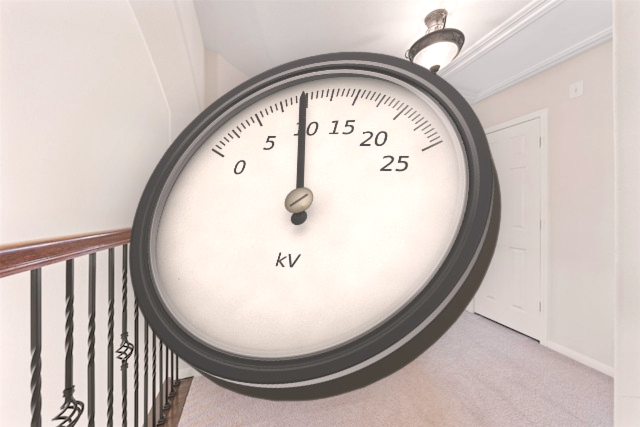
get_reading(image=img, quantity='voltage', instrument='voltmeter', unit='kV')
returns 10 kV
